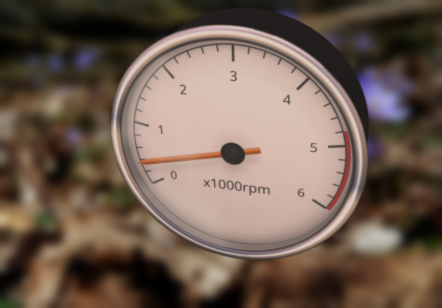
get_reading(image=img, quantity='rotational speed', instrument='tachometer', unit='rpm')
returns 400 rpm
